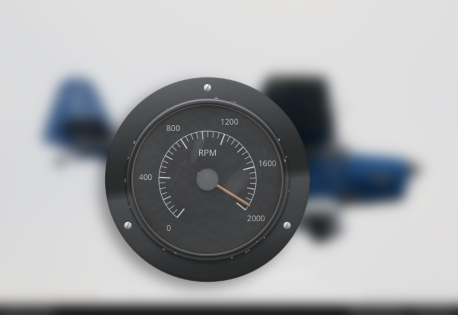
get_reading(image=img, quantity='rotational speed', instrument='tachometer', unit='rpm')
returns 1950 rpm
